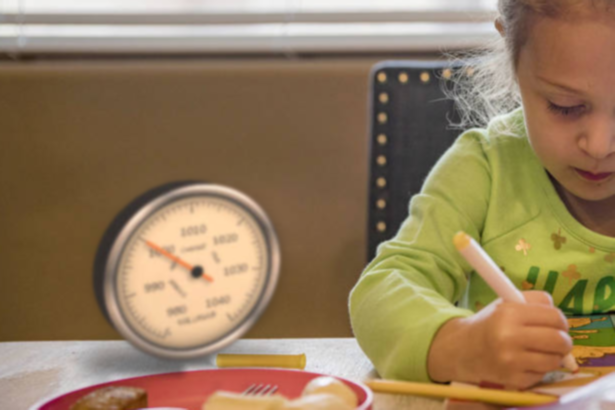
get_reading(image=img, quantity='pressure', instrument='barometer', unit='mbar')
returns 1000 mbar
